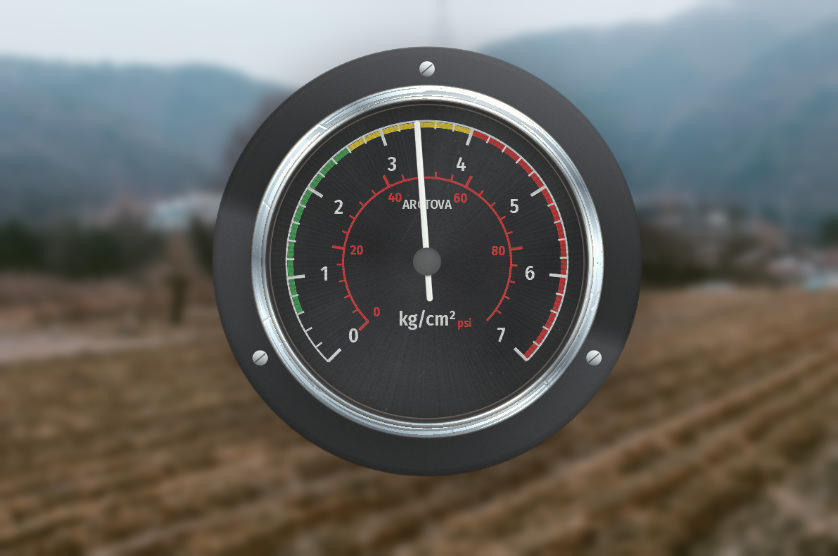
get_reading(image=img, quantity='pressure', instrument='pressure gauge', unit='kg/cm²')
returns 3.4 kg/cm²
